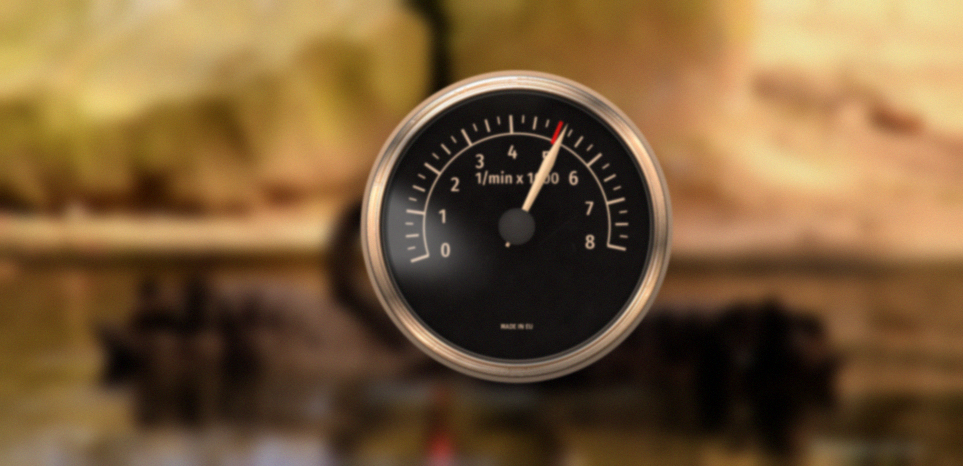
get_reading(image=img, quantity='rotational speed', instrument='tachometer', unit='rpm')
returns 5125 rpm
